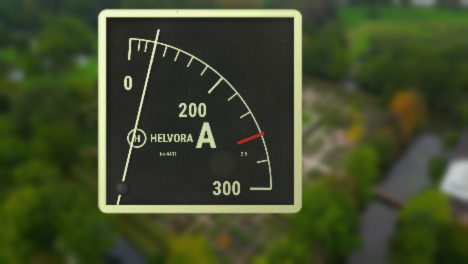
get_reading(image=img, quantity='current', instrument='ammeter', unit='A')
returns 100 A
